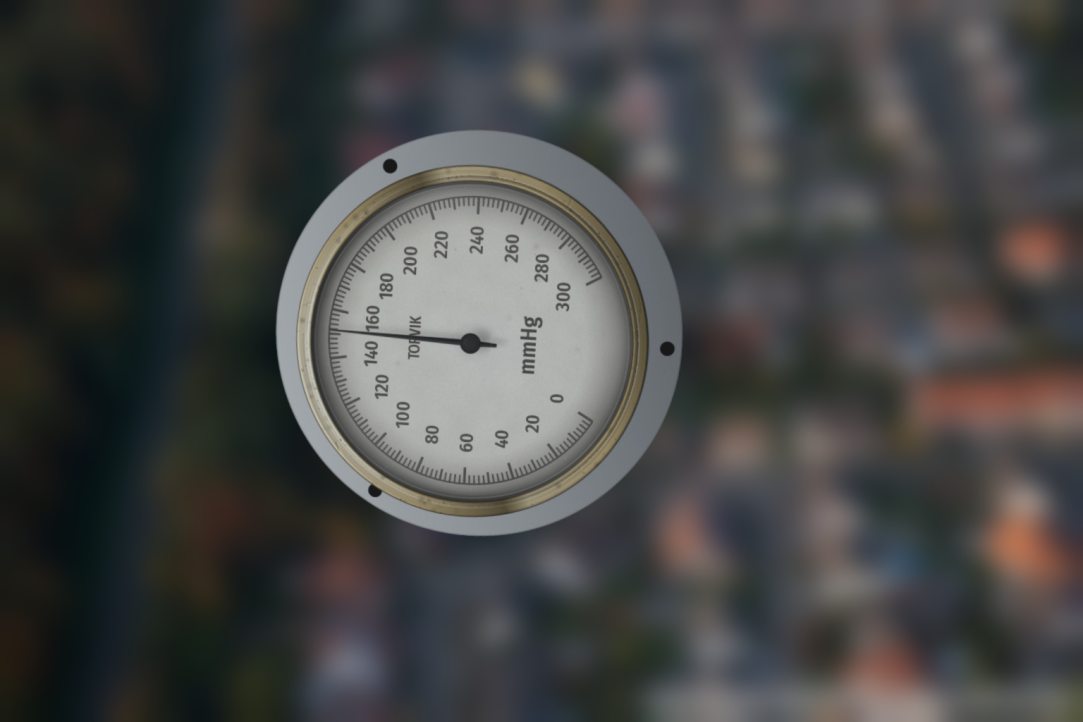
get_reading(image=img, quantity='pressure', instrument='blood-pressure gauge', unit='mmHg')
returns 152 mmHg
